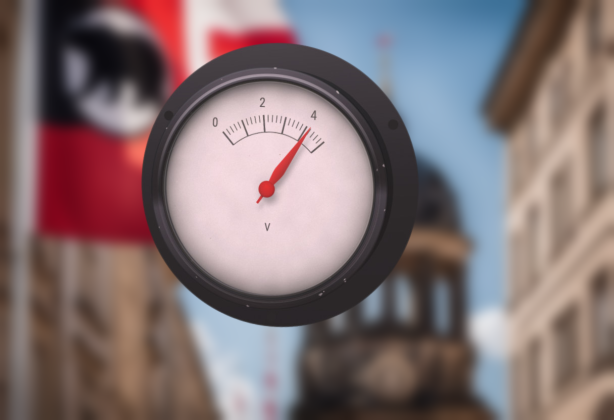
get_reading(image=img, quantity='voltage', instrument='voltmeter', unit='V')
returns 4.2 V
